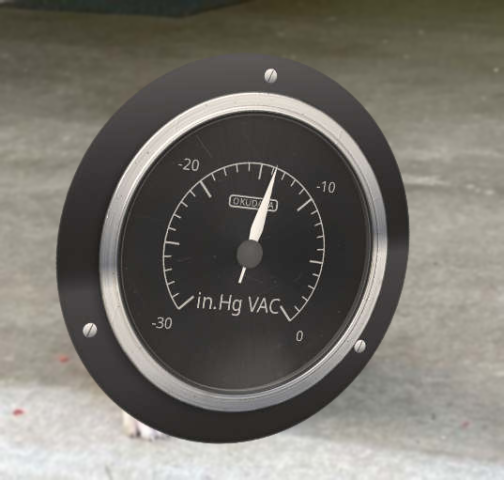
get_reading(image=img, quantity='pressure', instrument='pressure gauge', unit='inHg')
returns -14 inHg
